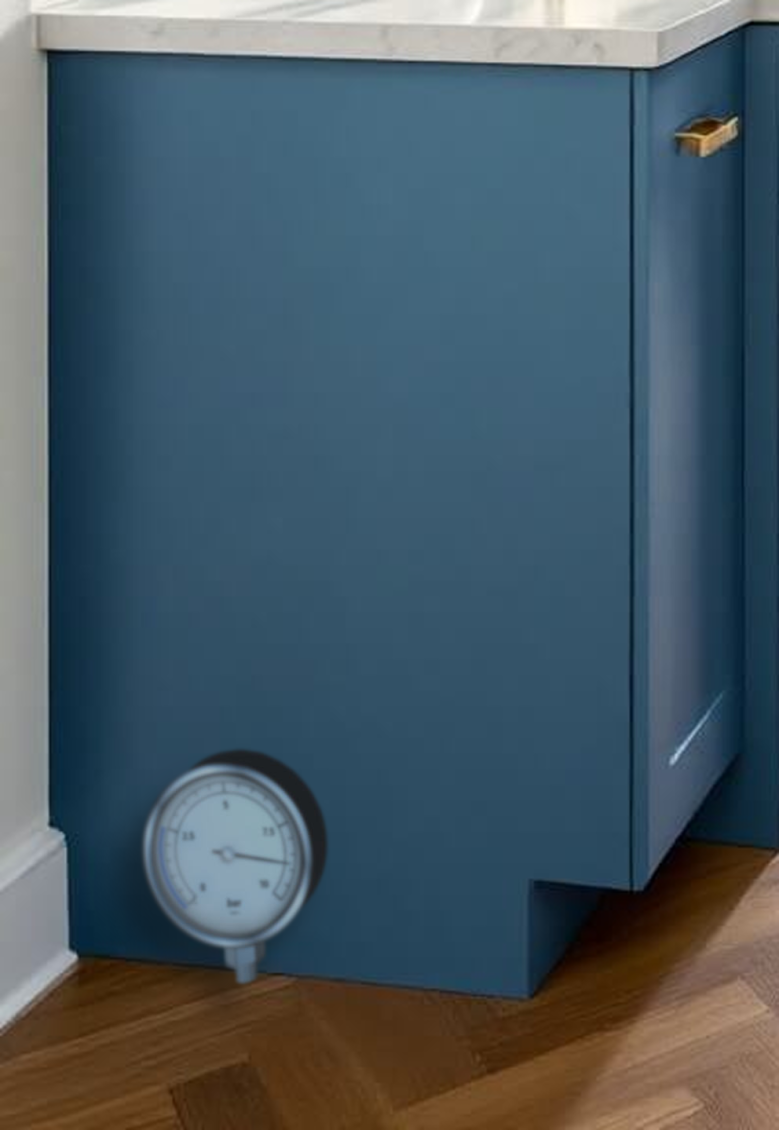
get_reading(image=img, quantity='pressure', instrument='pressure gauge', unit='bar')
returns 8.75 bar
